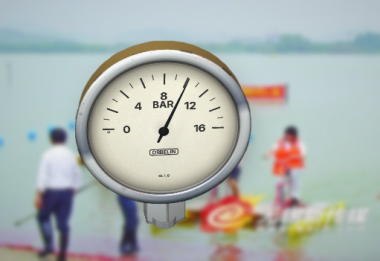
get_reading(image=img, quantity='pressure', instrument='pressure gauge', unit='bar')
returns 10 bar
